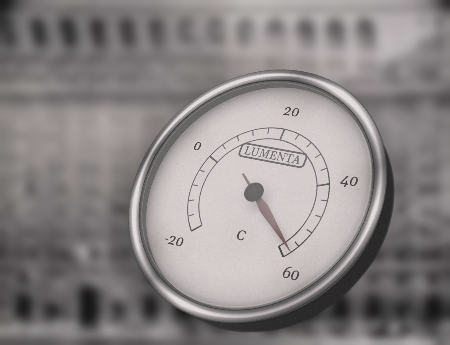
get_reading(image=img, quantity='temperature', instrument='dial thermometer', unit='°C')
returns 58 °C
